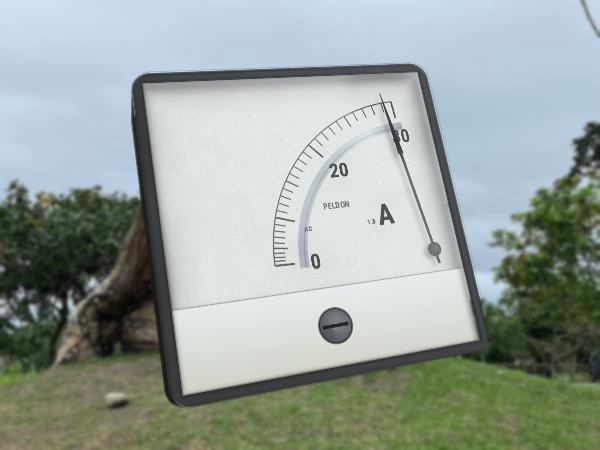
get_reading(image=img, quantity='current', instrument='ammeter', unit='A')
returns 29 A
